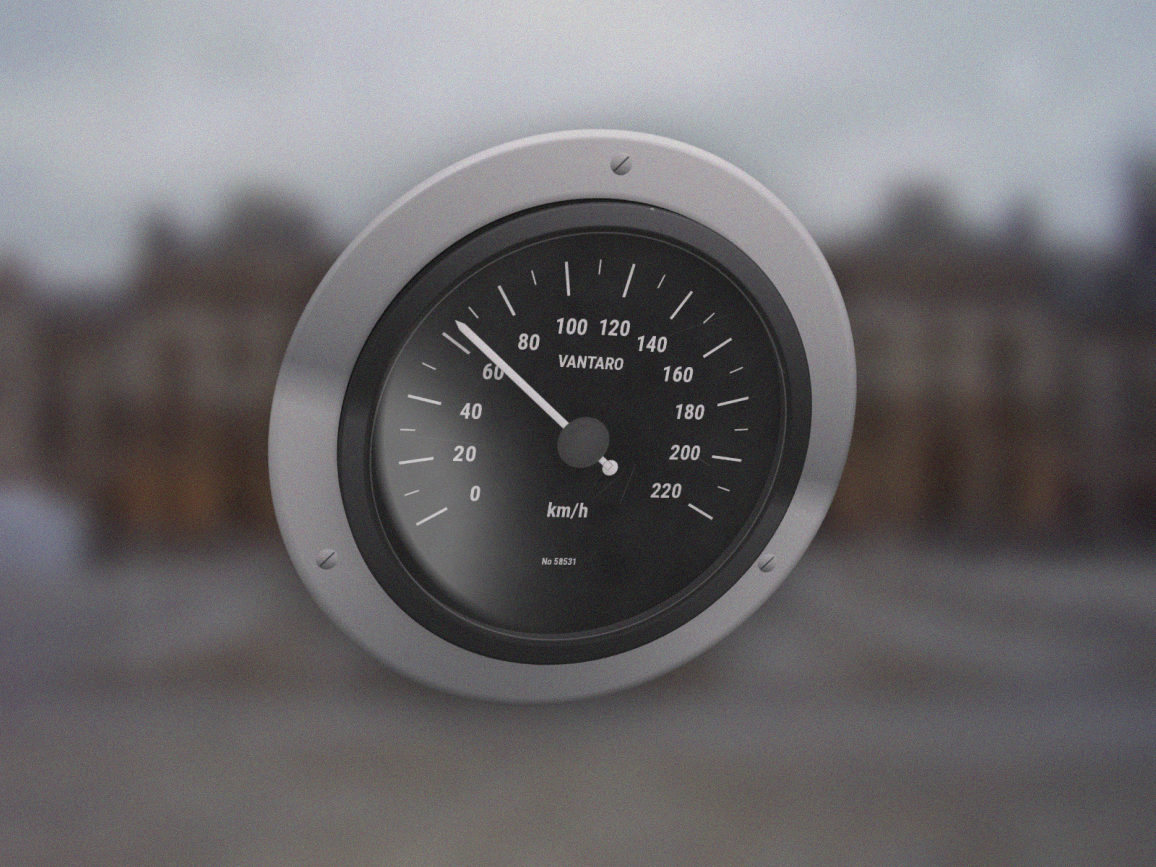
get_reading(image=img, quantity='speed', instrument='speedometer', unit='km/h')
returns 65 km/h
